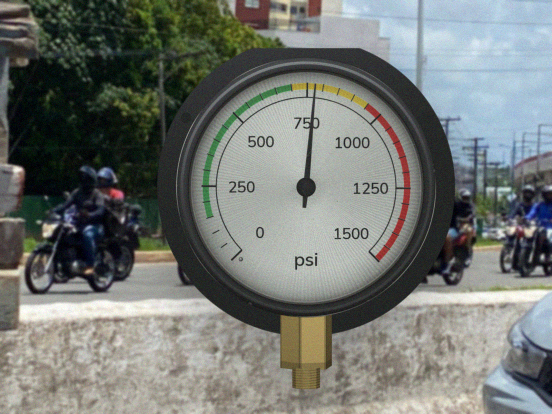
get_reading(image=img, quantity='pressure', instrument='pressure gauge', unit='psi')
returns 775 psi
